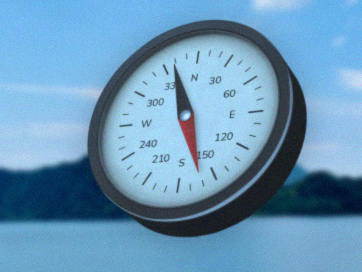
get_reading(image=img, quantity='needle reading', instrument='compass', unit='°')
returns 160 °
